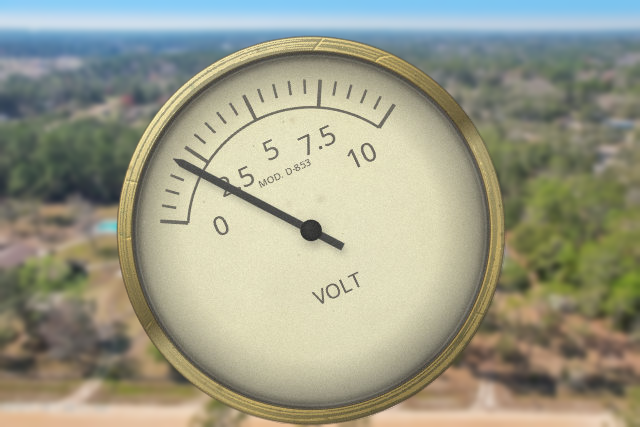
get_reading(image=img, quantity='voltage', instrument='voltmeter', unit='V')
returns 2 V
